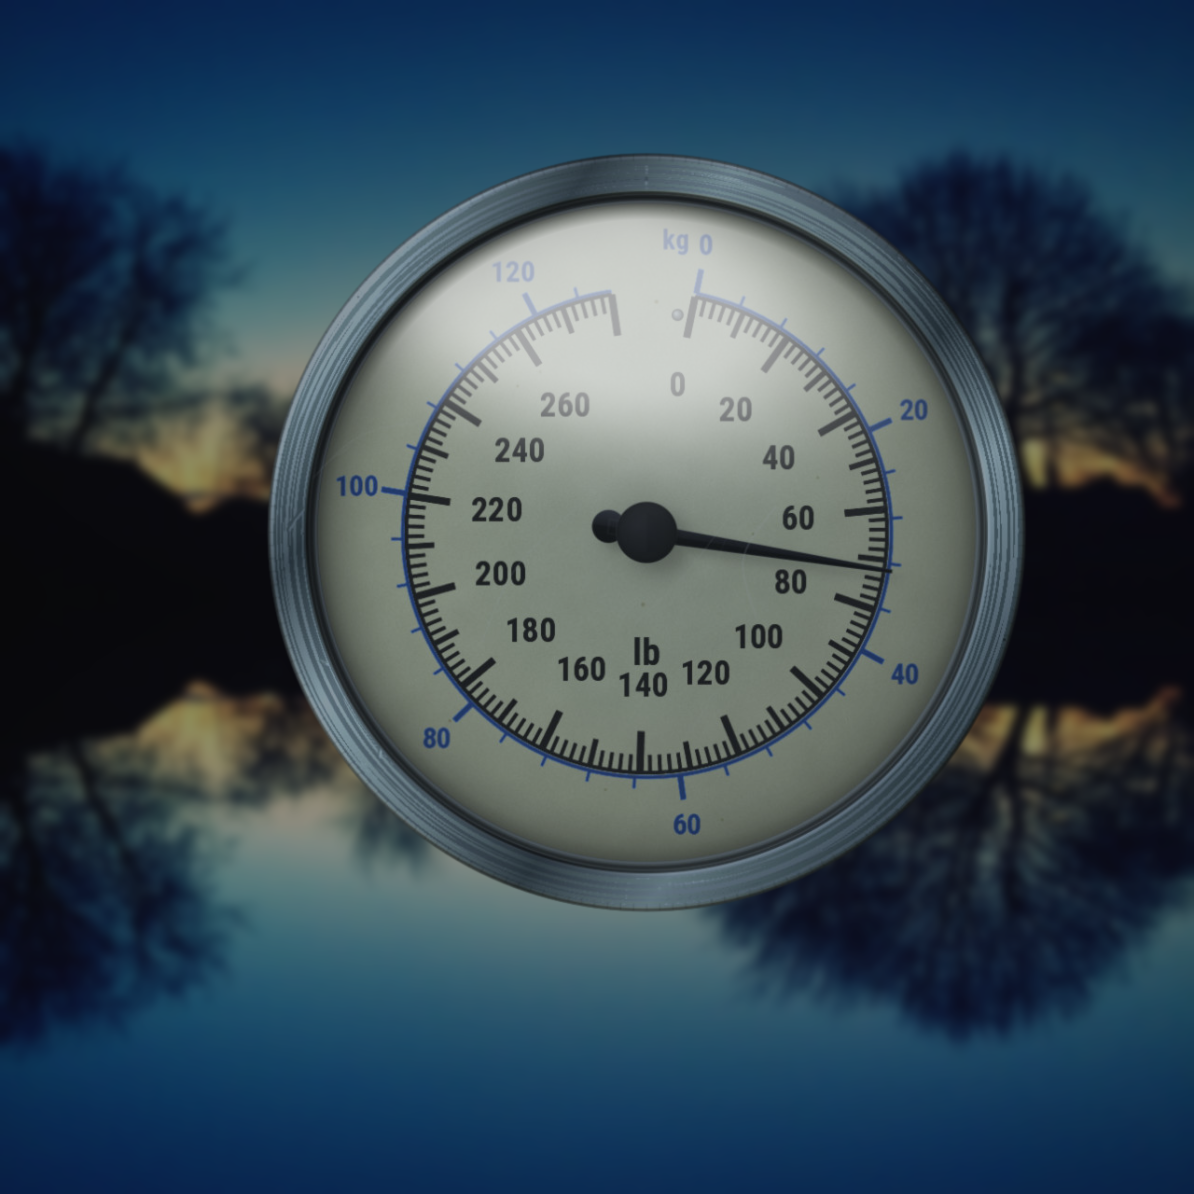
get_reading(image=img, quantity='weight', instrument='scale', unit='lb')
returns 72 lb
